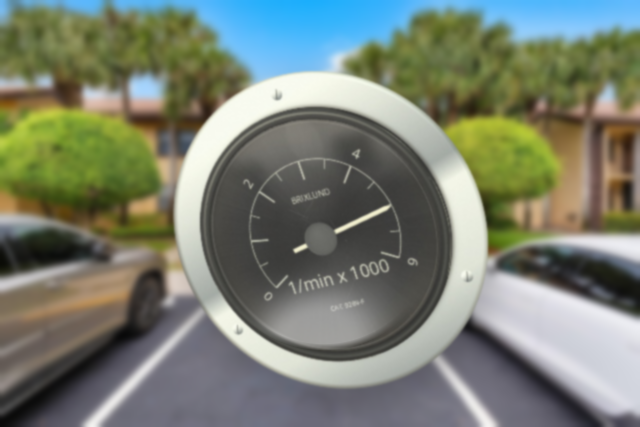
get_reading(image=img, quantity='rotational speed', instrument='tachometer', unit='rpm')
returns 5000 rpm
